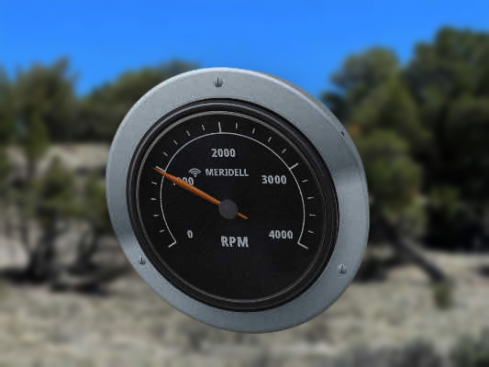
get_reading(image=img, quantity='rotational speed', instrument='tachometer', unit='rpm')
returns 1000 rpm
